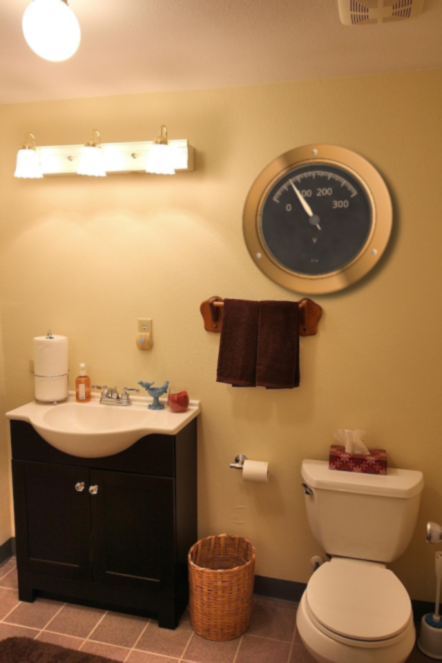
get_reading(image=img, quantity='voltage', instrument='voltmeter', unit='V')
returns 75 V
